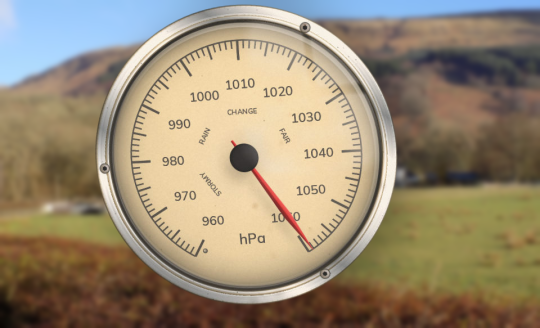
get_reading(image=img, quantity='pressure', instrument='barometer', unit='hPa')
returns 1059 hPa
